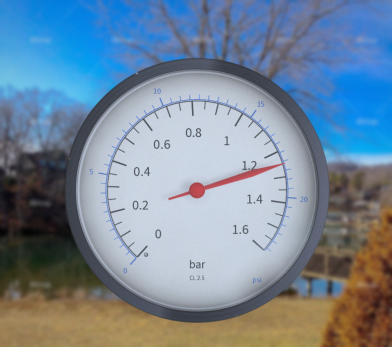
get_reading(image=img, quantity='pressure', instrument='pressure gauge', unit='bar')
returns 1.25 bar
